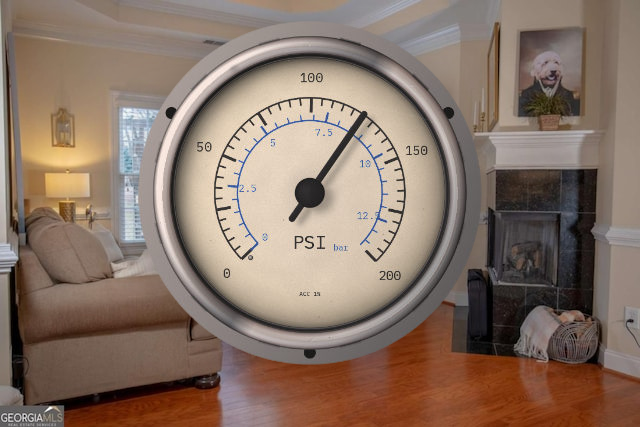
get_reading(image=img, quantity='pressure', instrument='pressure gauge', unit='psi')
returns 125 psi
